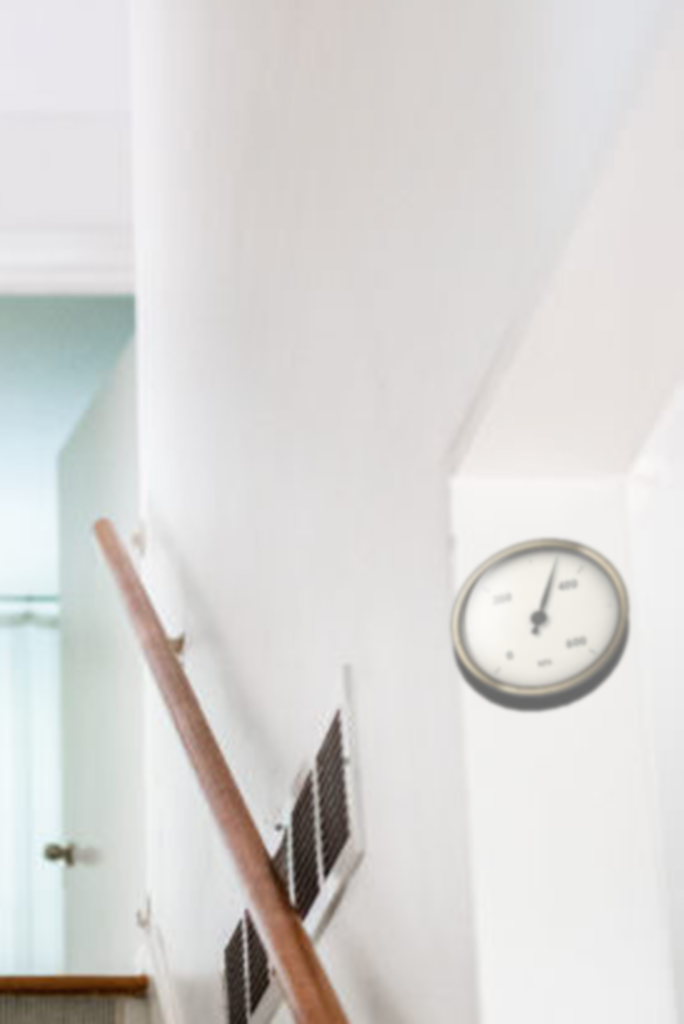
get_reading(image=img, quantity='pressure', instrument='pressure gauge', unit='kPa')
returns 350 kPa
